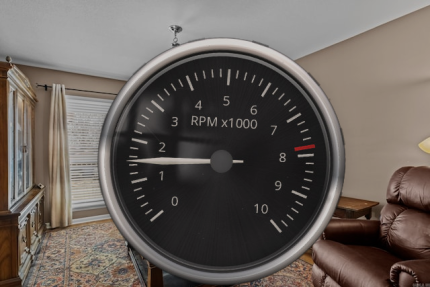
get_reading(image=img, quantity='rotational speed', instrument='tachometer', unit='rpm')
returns 1500 rpm
